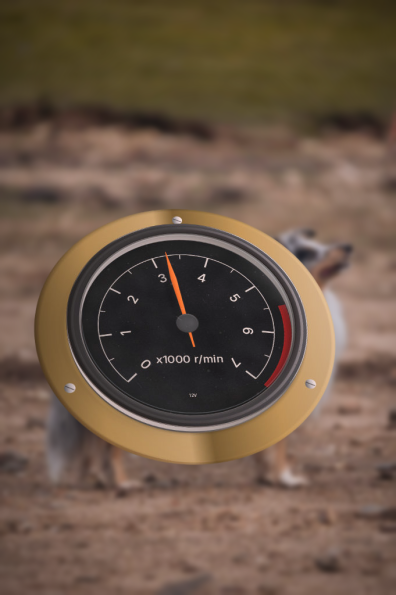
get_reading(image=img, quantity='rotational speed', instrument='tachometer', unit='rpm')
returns 3250 rpm
